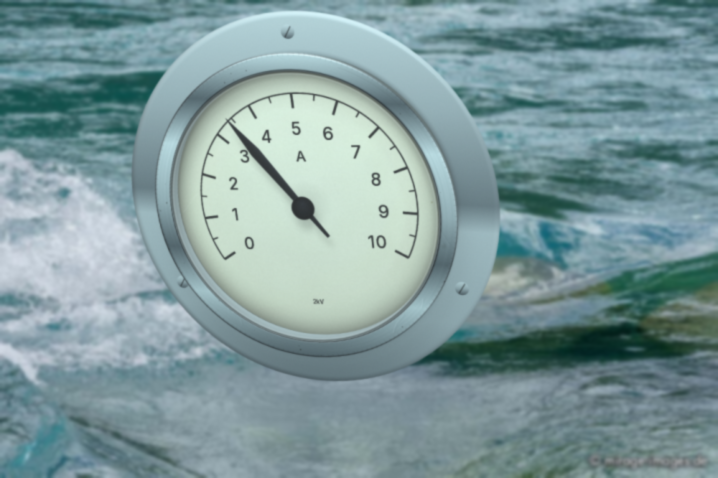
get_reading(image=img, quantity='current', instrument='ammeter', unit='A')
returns 3.5 A
